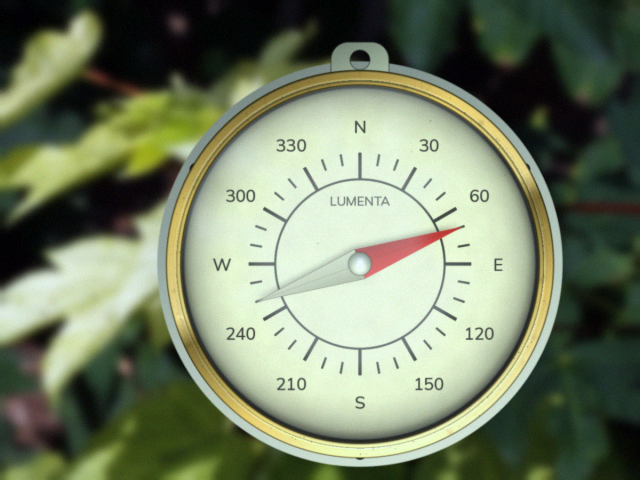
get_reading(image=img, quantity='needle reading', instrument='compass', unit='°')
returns 70 °
